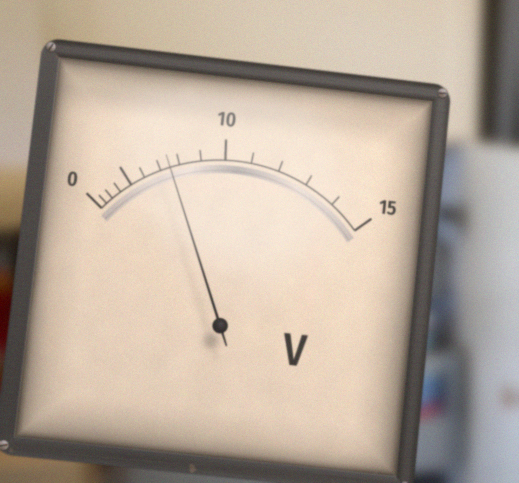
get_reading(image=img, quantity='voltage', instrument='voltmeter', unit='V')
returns 7.5 V
